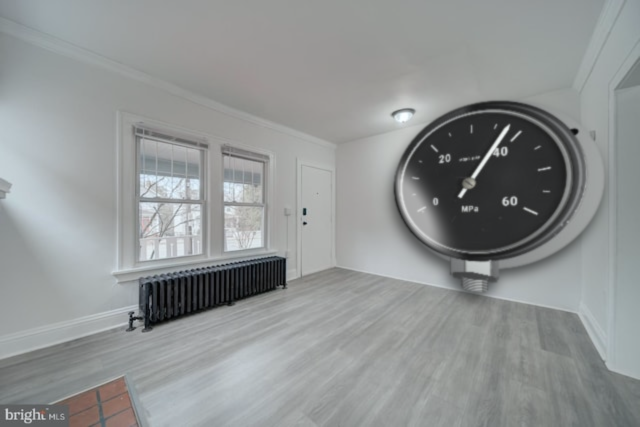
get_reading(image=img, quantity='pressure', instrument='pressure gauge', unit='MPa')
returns 37.5 MPa
